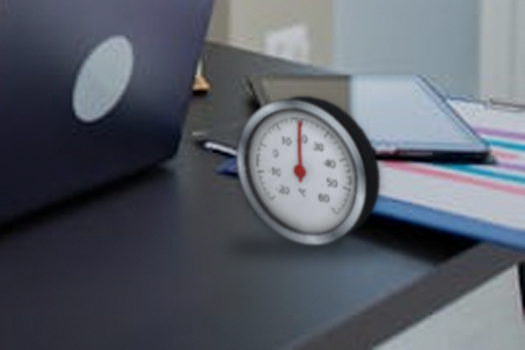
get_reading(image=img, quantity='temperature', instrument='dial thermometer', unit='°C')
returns 20 °C
